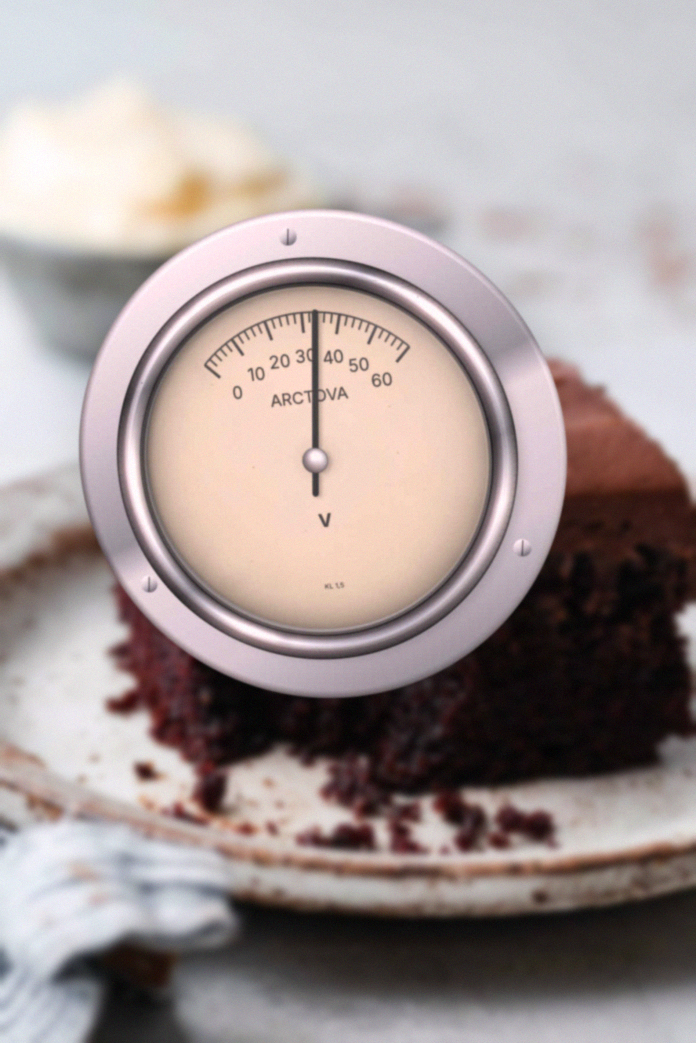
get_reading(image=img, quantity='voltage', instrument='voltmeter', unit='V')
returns 34 V
